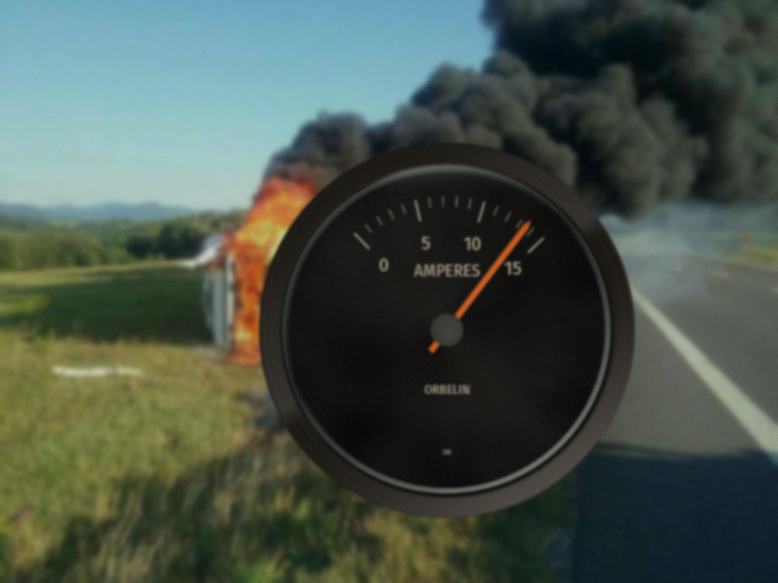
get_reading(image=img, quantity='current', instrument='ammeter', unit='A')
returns 13.5 A
